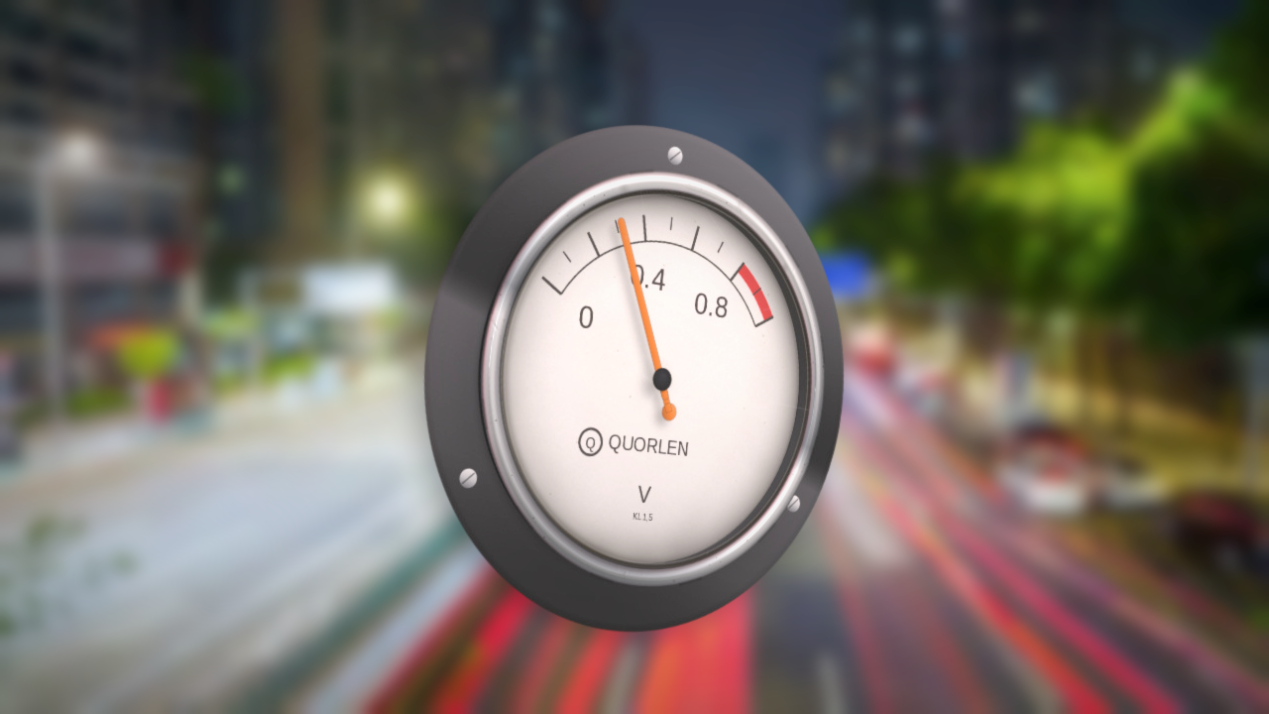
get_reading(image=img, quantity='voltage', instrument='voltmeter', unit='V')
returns 0.3 V
